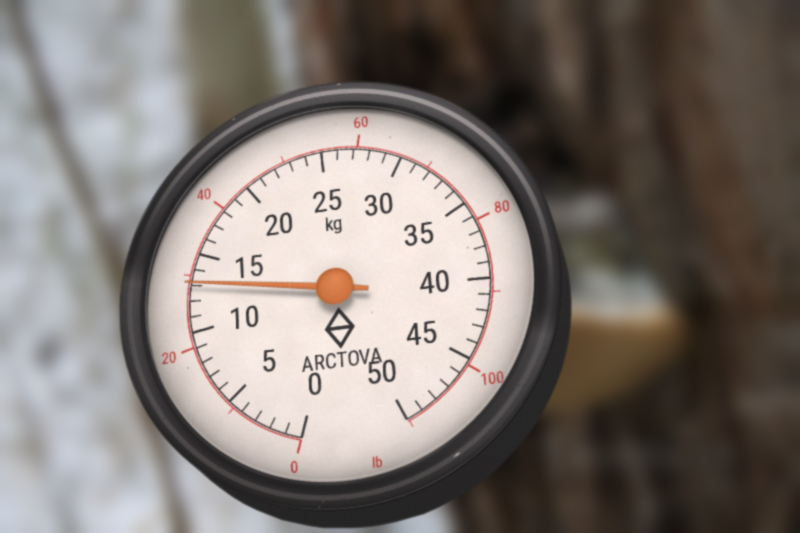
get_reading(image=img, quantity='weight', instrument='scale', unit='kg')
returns 13 kg
